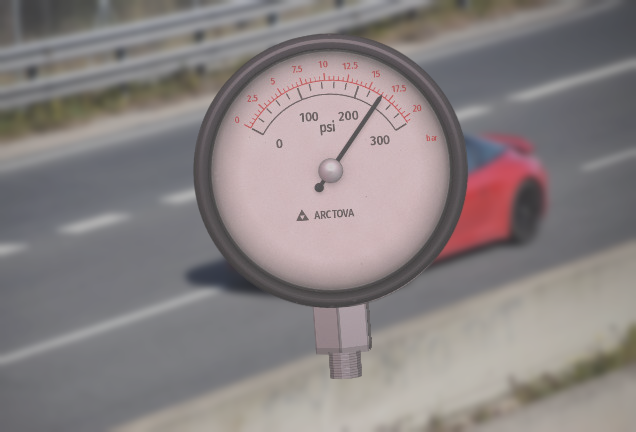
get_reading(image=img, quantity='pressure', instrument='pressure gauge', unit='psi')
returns 240 psi
